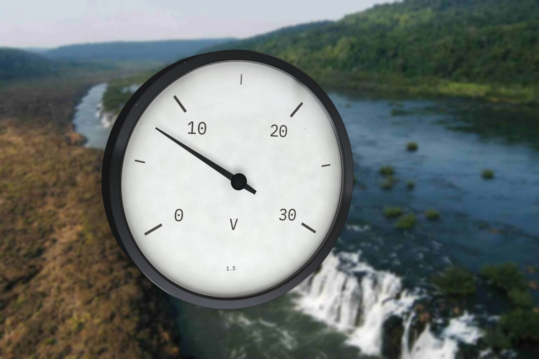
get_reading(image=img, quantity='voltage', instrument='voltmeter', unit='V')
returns 7.5 V
